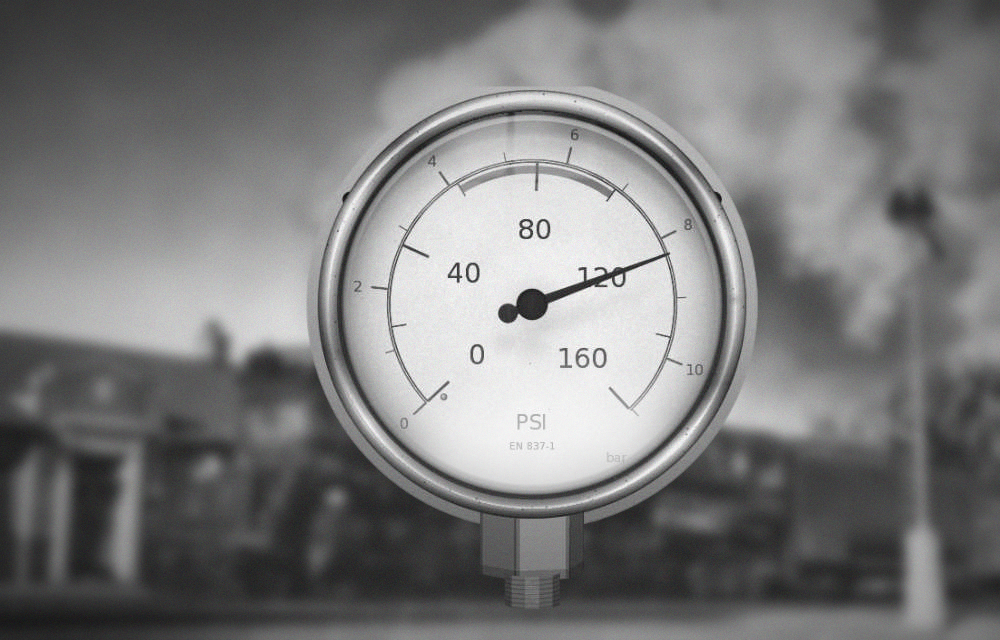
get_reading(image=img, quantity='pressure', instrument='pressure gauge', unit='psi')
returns 120 psi
